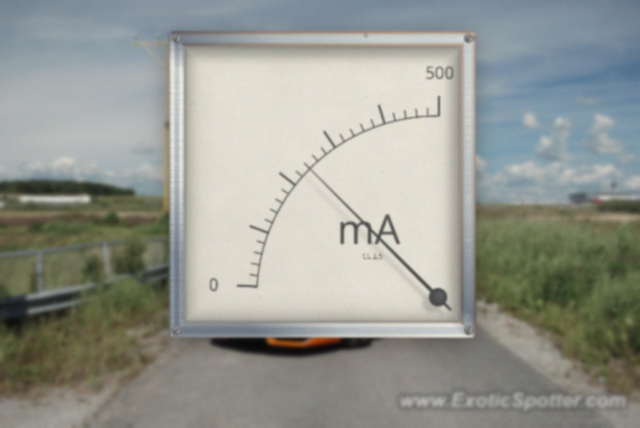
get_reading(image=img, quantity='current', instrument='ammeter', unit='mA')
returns 240 mA
